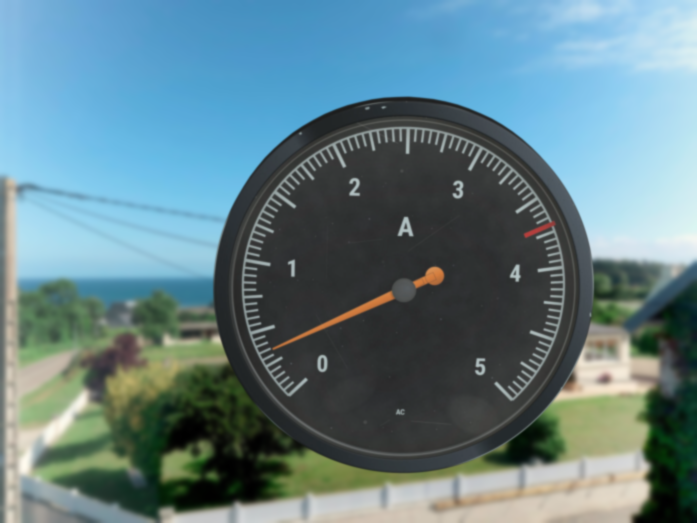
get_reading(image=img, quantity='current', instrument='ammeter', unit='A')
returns 0.35 A
